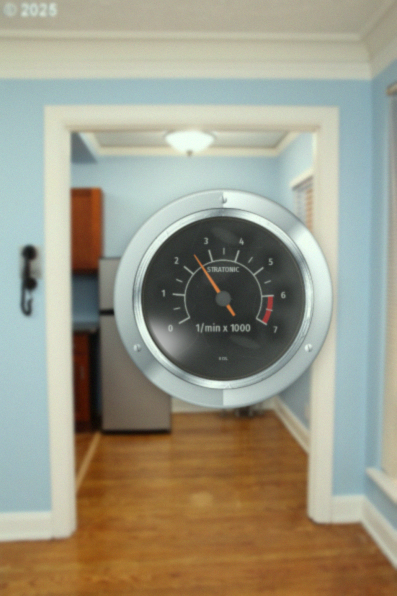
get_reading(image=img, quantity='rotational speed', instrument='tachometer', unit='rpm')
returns 2500 rpm
